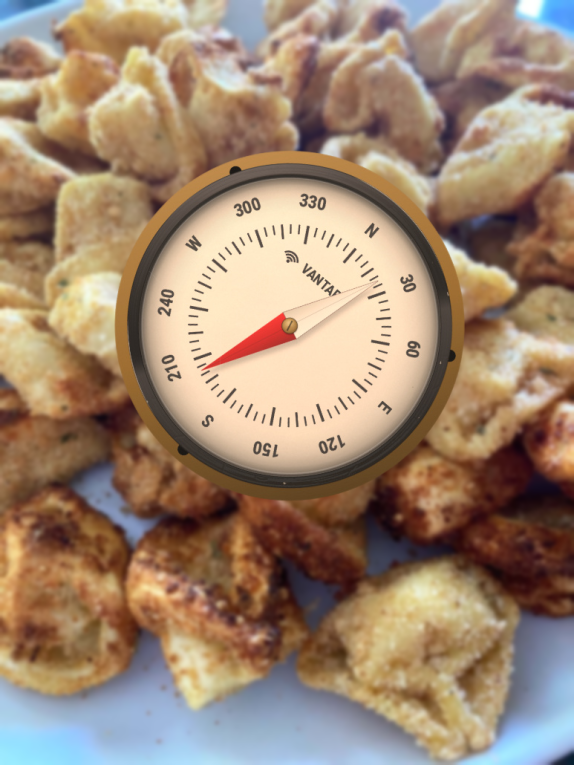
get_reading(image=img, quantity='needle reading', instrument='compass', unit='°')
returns 202.5 °
